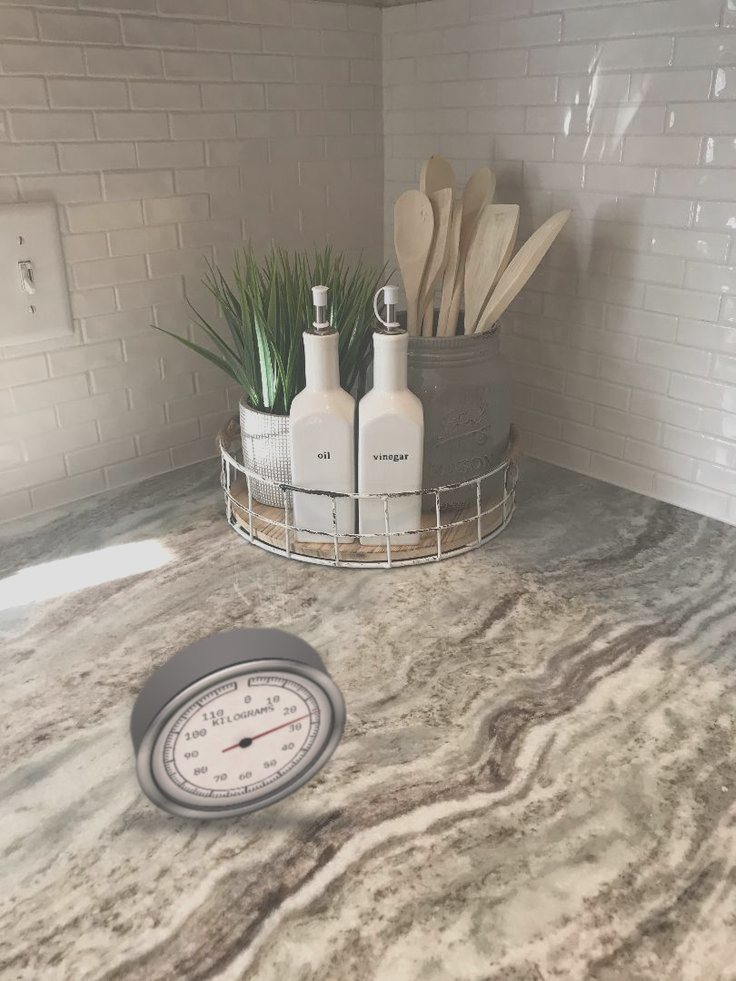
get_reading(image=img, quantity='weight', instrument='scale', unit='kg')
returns 25 kg
